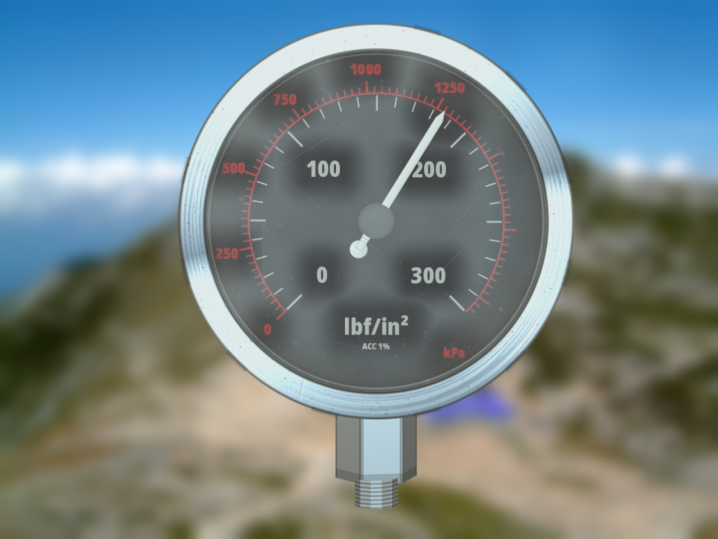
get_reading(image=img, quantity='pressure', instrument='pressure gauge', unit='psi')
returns 185 psi
